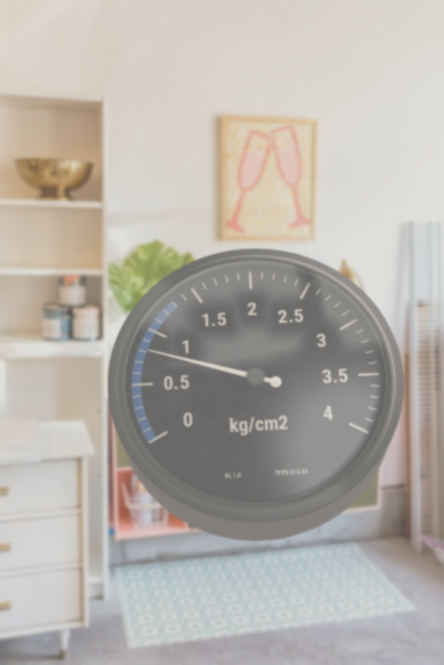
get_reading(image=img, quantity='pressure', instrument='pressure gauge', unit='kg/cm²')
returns 0.8 kg/cm²
